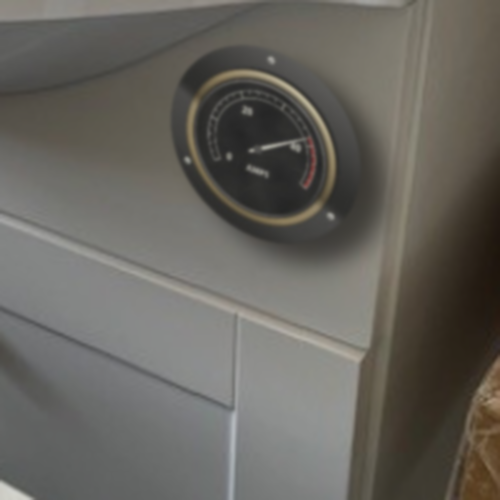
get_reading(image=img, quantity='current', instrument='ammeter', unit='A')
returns 38 A
